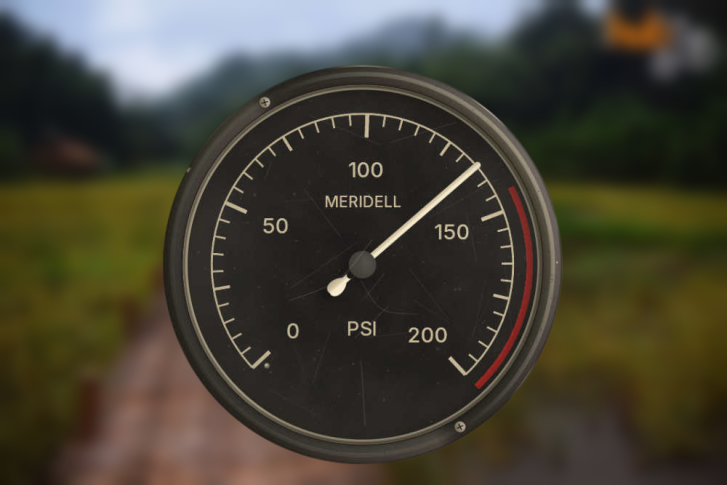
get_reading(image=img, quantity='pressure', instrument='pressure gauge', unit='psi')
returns 135 psi
